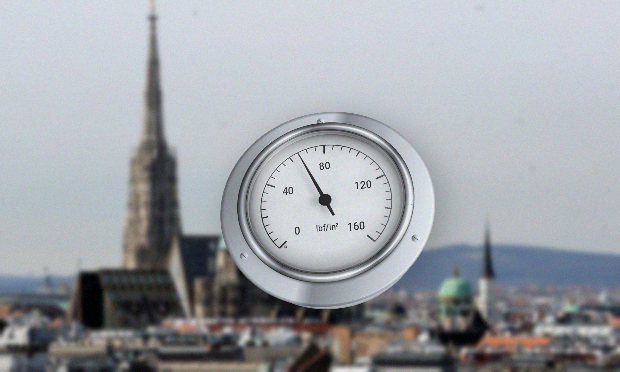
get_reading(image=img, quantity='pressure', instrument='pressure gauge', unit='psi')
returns 65 psi
